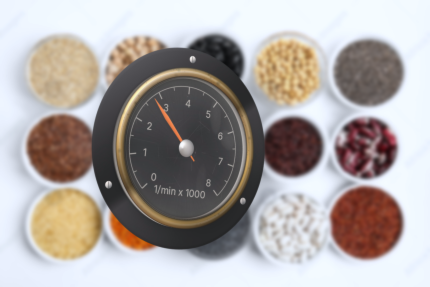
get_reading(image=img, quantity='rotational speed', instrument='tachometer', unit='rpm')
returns 2750 rpm
